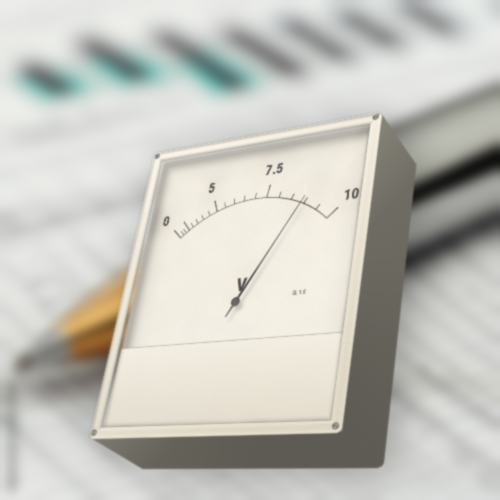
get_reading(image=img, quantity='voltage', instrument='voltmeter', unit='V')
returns 9 V
